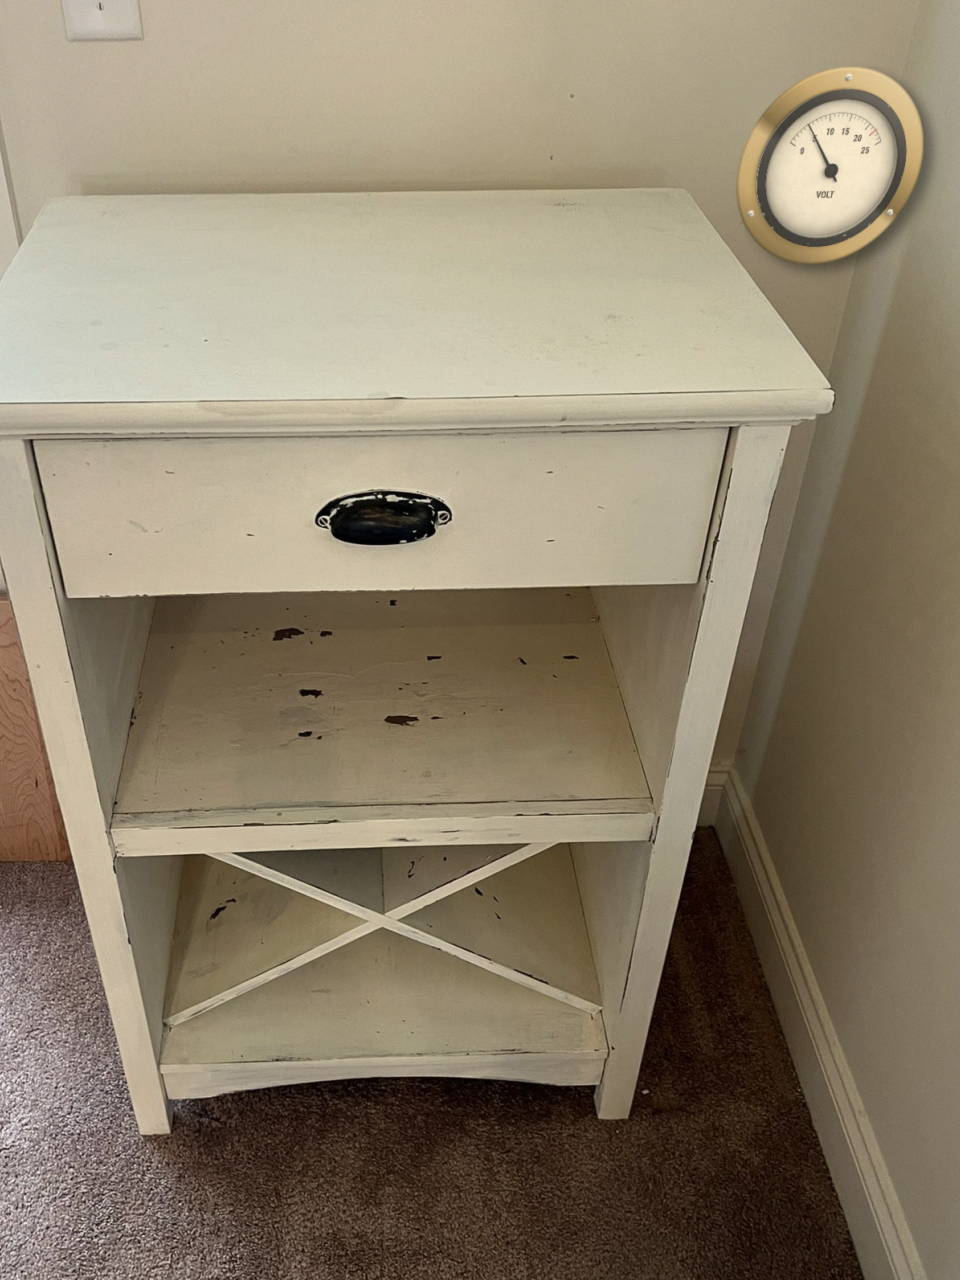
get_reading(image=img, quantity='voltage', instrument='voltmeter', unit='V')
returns 5 V
